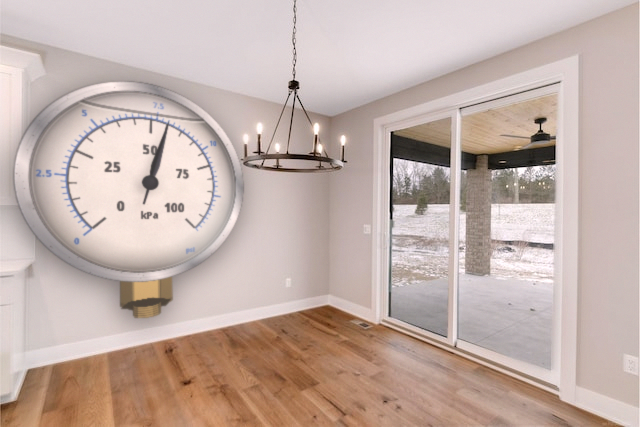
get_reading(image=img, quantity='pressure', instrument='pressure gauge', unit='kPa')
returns 55 kPa
